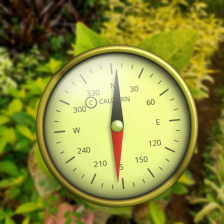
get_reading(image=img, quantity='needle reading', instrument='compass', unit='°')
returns 185 °
